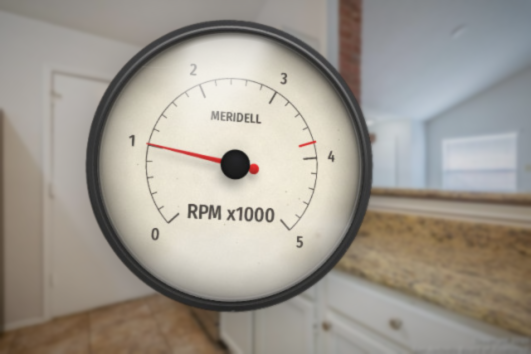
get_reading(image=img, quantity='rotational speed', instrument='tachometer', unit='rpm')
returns 1000 rpm
